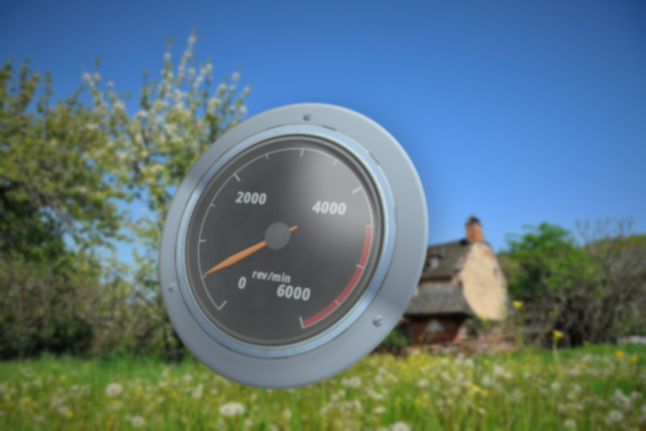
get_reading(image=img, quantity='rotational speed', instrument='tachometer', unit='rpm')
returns 500 rpm
